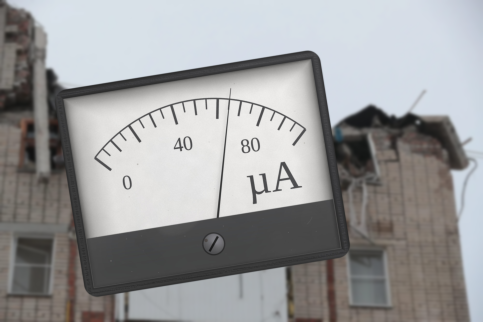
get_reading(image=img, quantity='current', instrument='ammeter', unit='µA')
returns 65 µA
